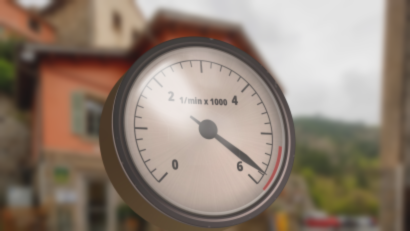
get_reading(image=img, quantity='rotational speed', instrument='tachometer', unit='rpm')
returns 5800 rpm
